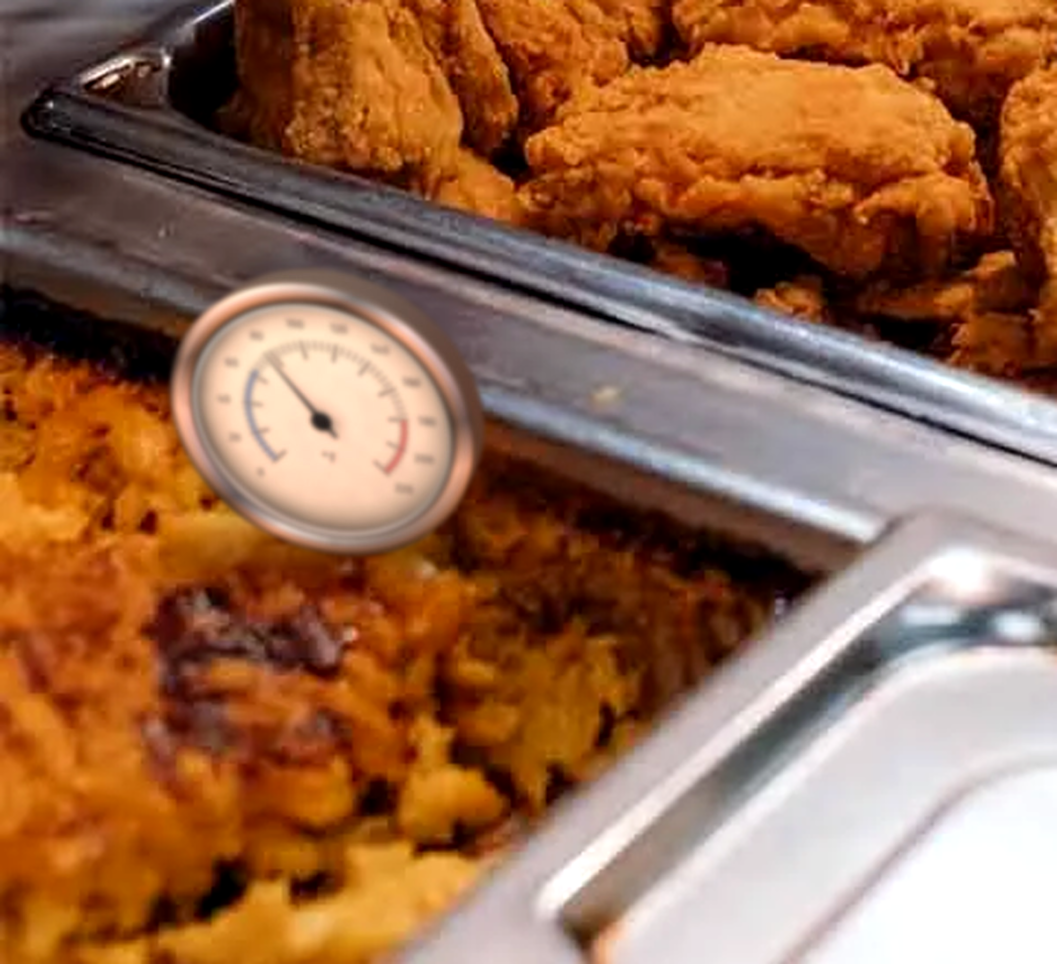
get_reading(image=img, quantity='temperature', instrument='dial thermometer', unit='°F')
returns 80 °F
